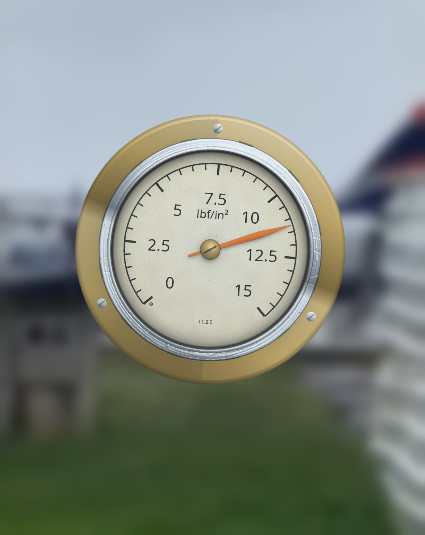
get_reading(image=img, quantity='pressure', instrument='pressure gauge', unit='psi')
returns 11.25 psi
